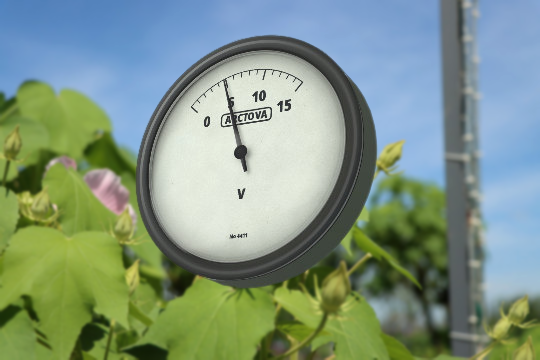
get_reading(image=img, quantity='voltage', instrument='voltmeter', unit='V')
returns 5 V
